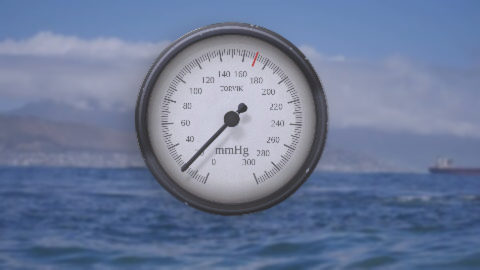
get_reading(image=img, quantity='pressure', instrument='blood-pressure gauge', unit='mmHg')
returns 20 mmHg
